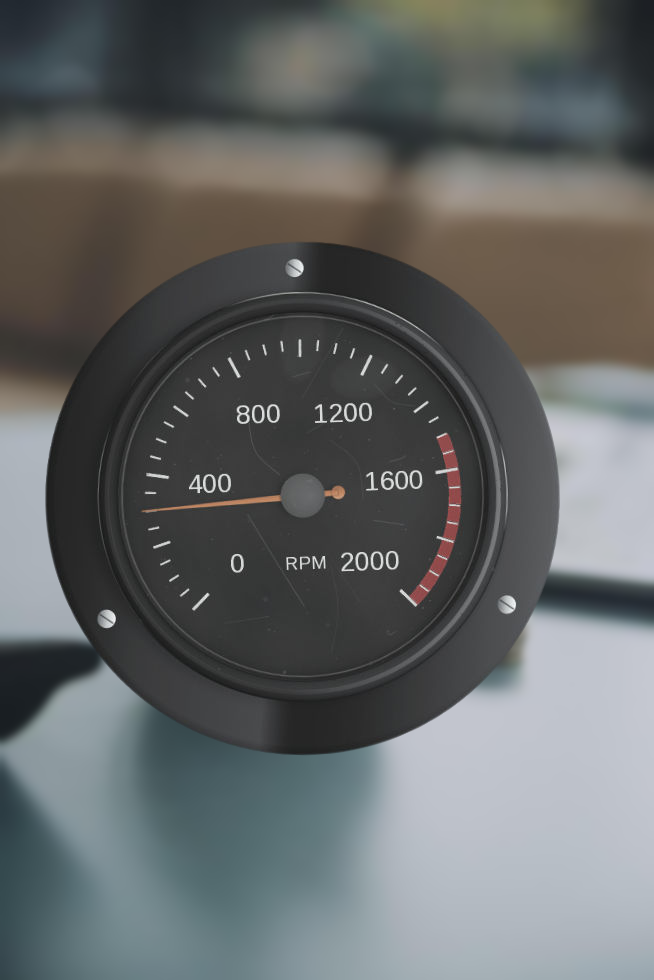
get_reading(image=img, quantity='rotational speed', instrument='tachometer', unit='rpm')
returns 300 rpm
